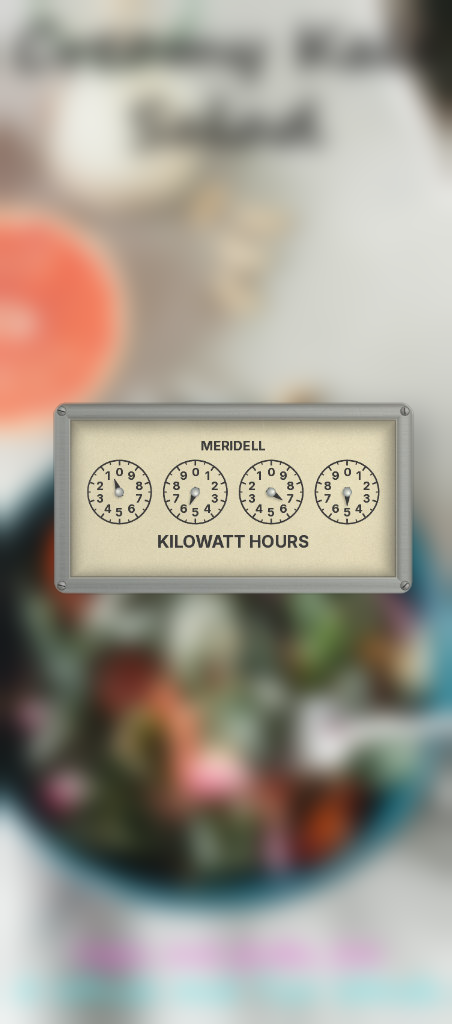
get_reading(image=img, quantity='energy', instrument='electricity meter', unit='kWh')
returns 565 kWh
